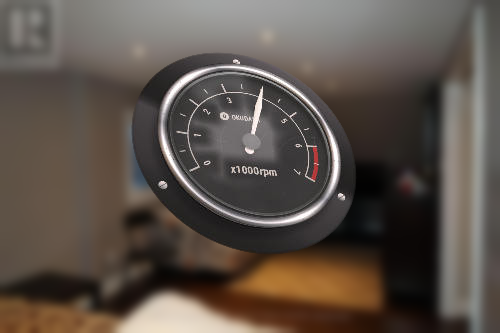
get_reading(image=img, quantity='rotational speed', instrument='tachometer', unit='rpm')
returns 4000 rpm
